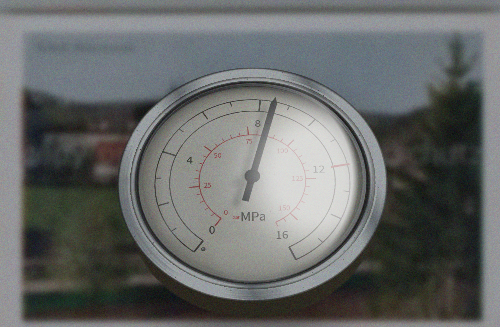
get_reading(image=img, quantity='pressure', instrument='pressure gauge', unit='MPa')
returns 8.5 MPa
